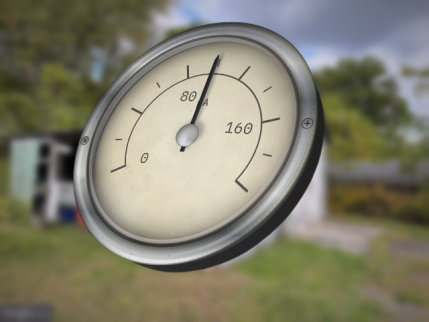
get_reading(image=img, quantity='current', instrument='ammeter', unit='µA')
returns 100 µA
